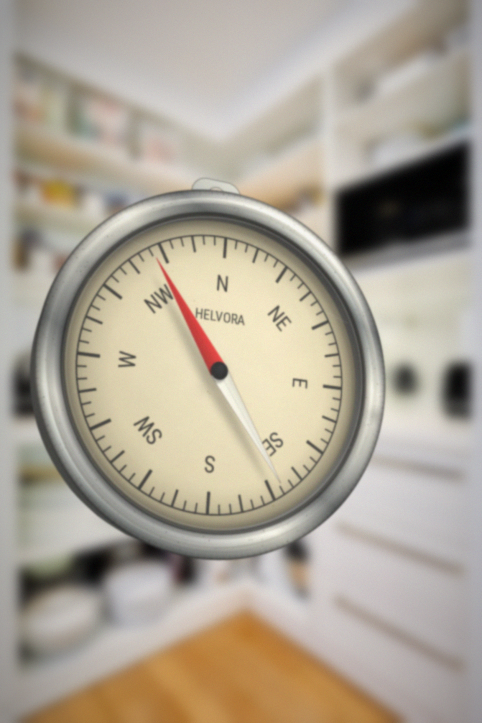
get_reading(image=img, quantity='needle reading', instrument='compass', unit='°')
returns 325 °
